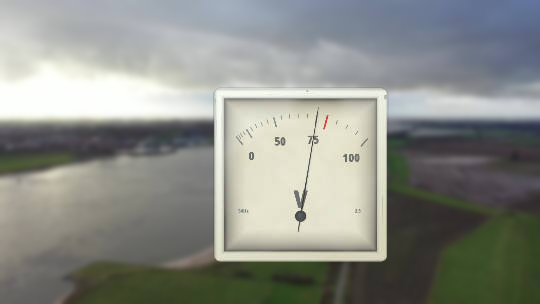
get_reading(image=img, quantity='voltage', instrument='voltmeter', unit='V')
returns 75 V
